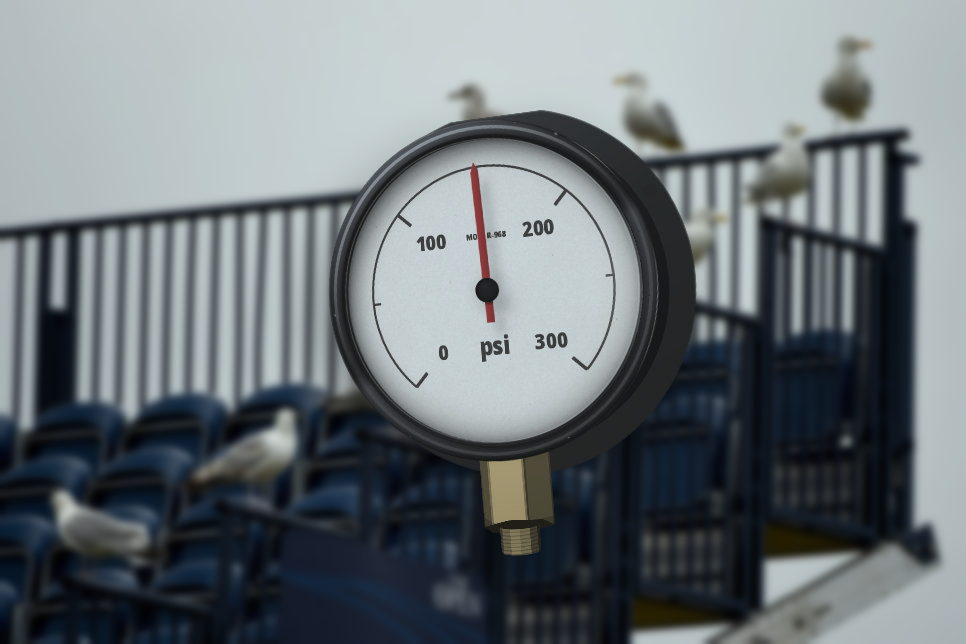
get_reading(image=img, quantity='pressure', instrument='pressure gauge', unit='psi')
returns 150 psi
